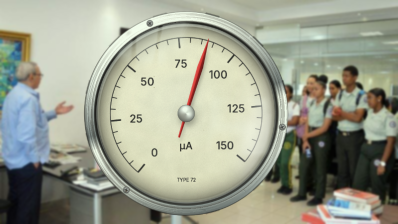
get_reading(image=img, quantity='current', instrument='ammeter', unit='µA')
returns 87.5 µA
